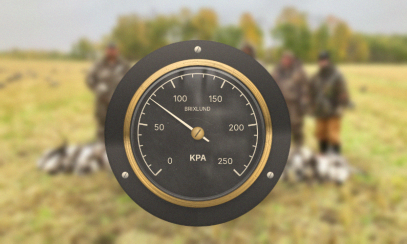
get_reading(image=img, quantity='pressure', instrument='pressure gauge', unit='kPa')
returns 75 kPa
